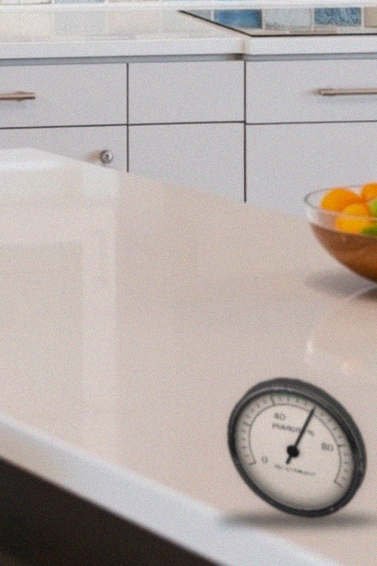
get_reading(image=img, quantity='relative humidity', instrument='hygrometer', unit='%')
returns 60 %
